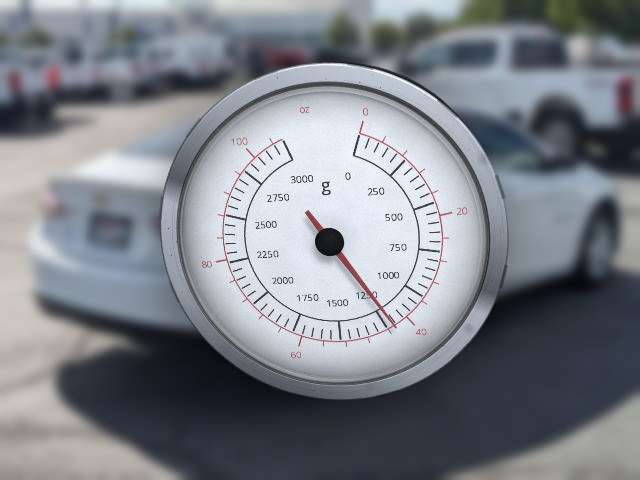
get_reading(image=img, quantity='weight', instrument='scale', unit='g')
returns 1200 g
